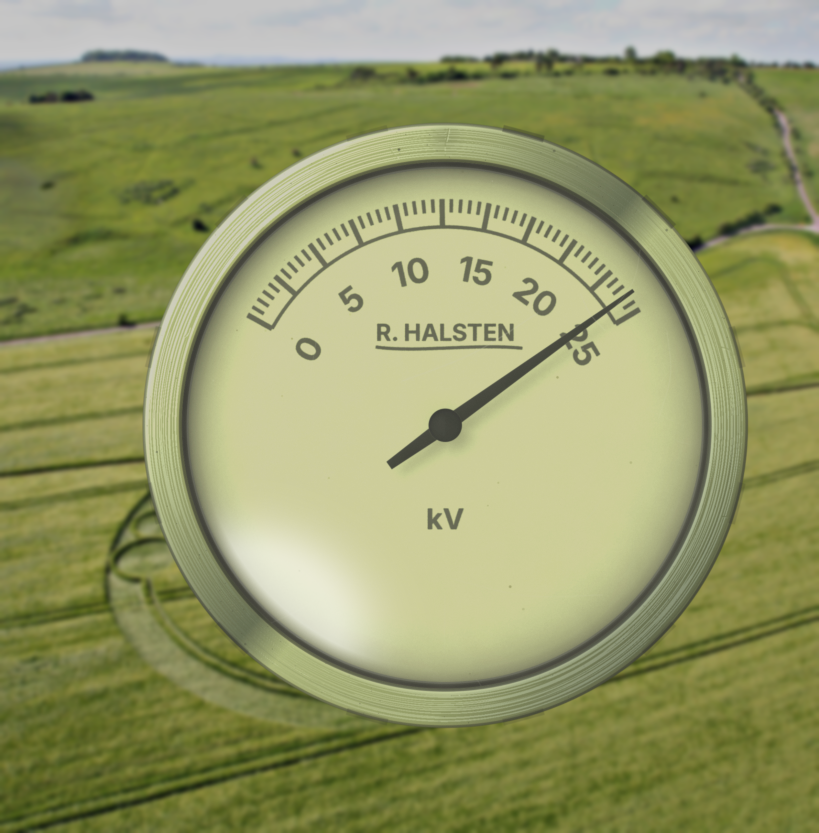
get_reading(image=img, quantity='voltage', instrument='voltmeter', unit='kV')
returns 24 kV
